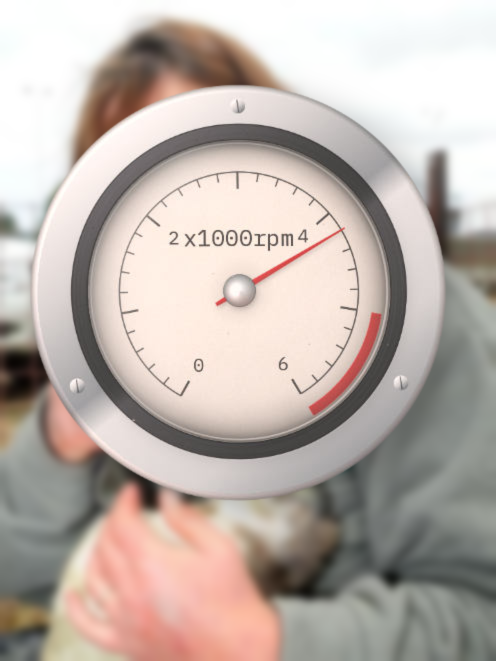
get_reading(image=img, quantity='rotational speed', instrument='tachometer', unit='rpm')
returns 4200 rpm
